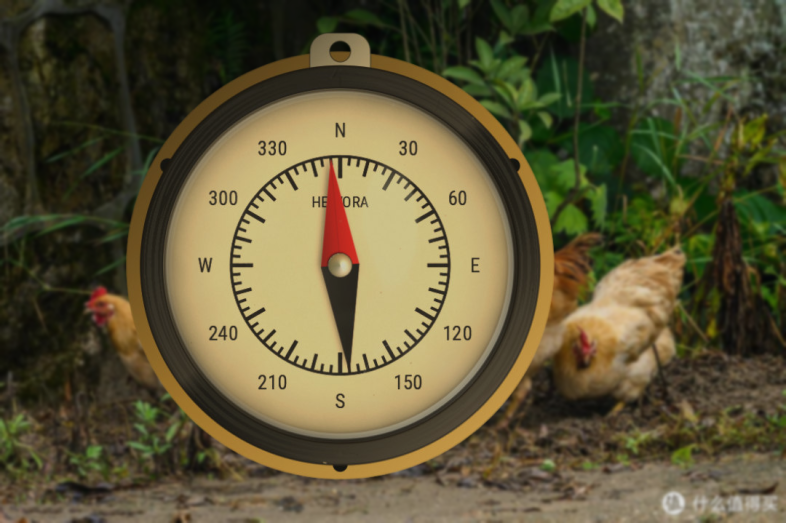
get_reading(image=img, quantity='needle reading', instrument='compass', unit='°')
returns 355 °
